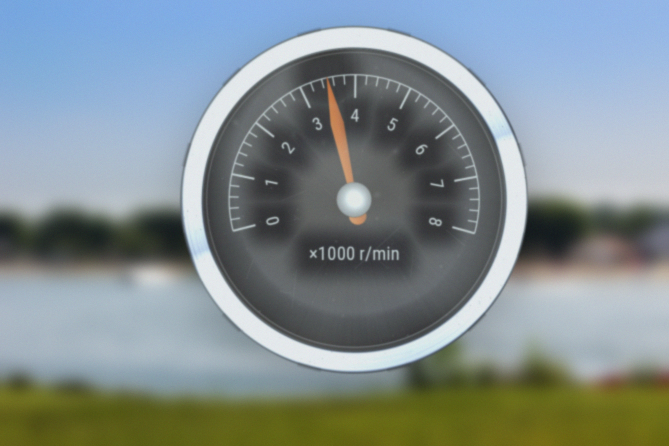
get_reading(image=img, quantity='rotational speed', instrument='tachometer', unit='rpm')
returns 3500 rpm
